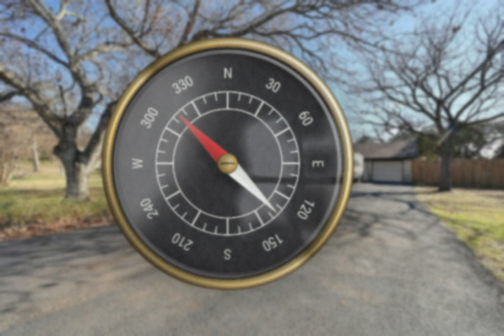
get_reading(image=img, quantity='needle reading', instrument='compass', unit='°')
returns 315 °
